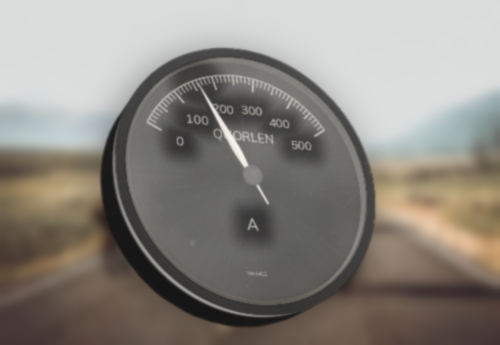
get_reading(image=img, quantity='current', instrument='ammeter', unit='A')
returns 150 A
